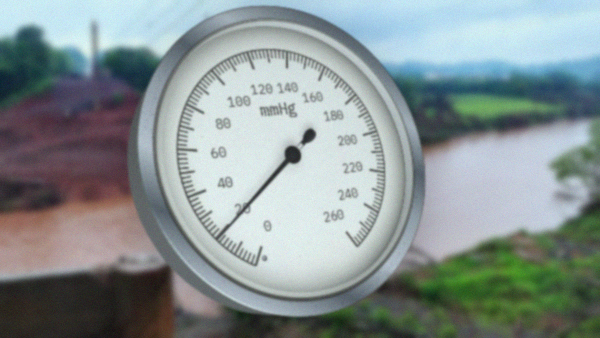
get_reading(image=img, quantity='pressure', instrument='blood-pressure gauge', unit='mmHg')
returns 20 mmHg
